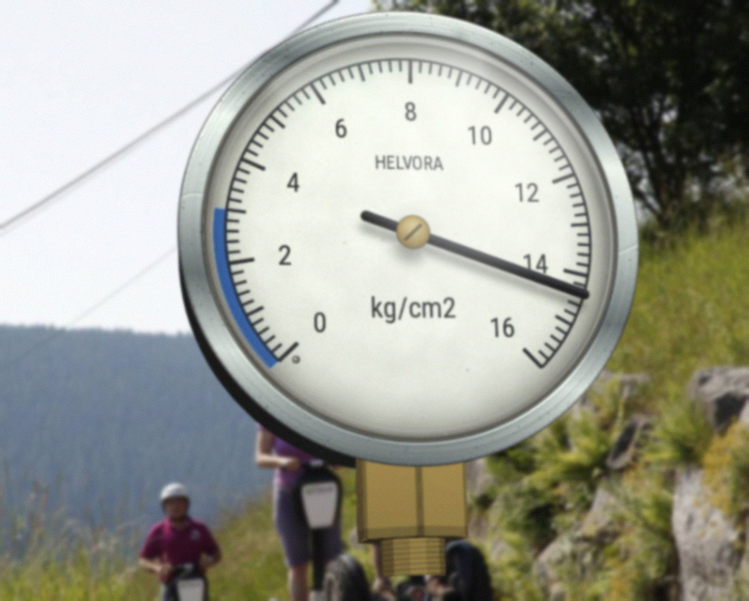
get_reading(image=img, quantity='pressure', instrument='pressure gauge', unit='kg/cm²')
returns 14.4 kg/cm²
